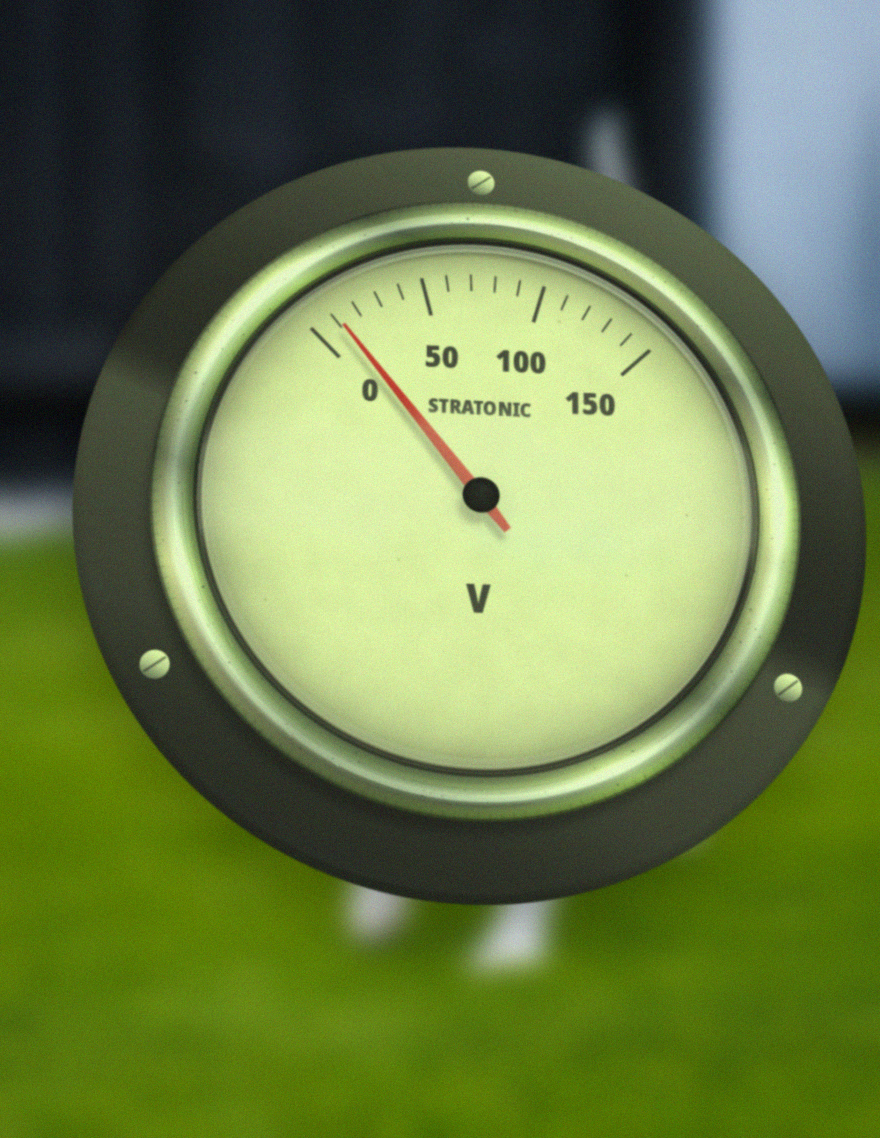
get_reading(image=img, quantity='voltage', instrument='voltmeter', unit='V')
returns 10 V
